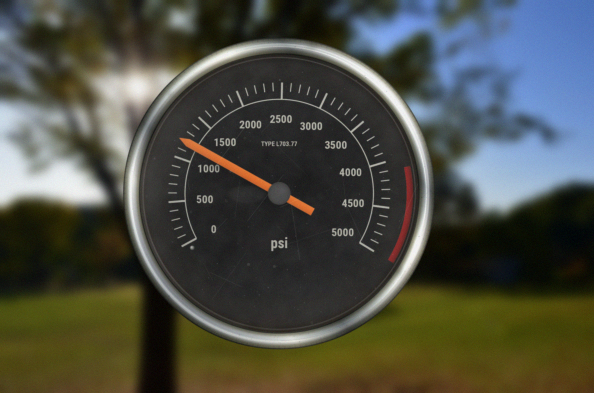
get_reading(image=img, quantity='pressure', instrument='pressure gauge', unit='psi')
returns 1200 psi
